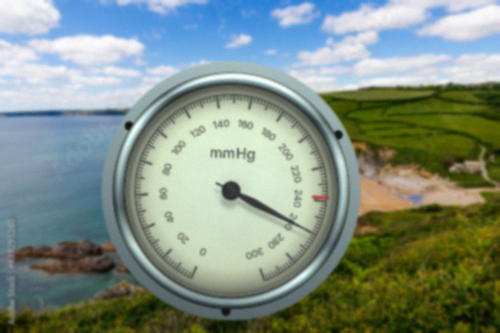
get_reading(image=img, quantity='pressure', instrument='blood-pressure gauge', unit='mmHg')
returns 260 mmHg
